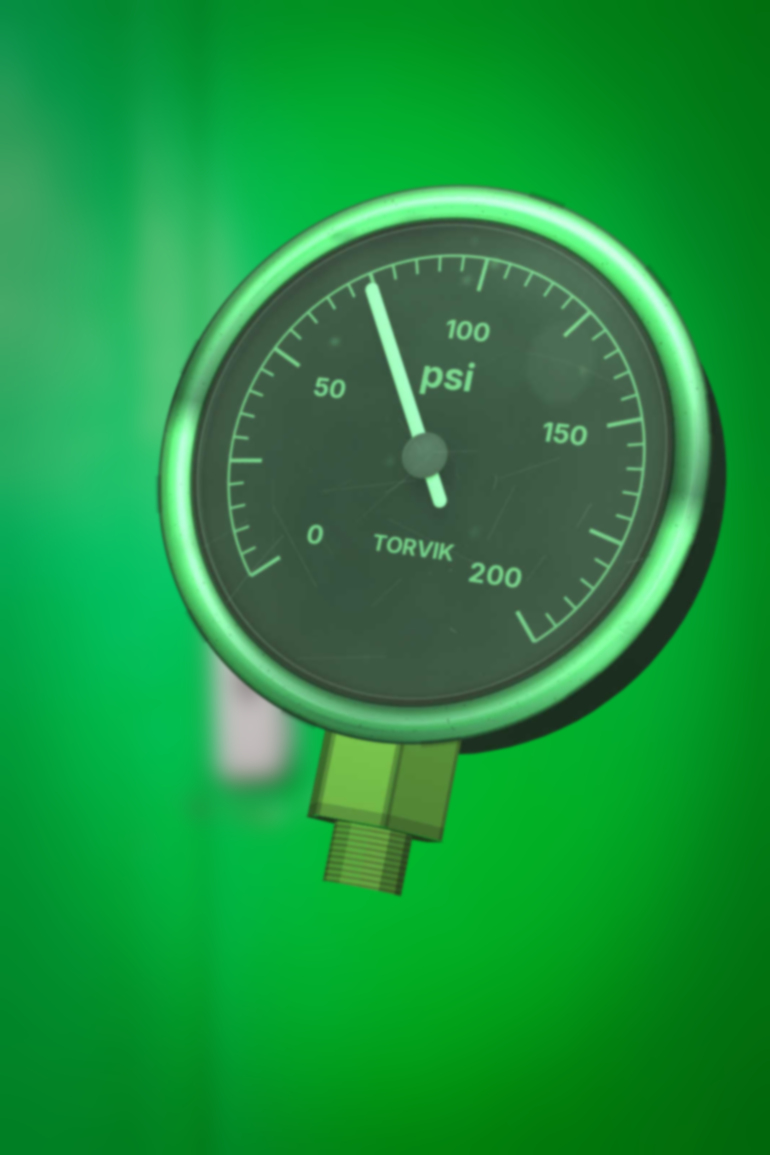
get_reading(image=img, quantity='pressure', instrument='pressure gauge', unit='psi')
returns 75 psi
